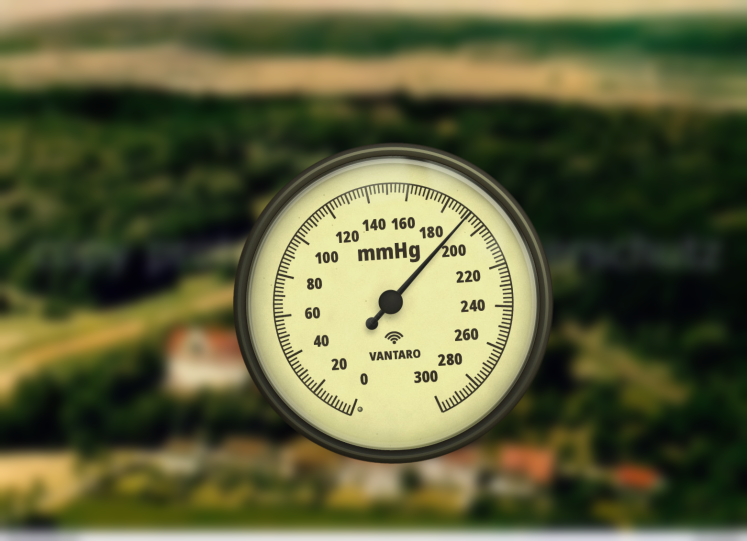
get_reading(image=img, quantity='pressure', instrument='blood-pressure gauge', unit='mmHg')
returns 192 mmHg
